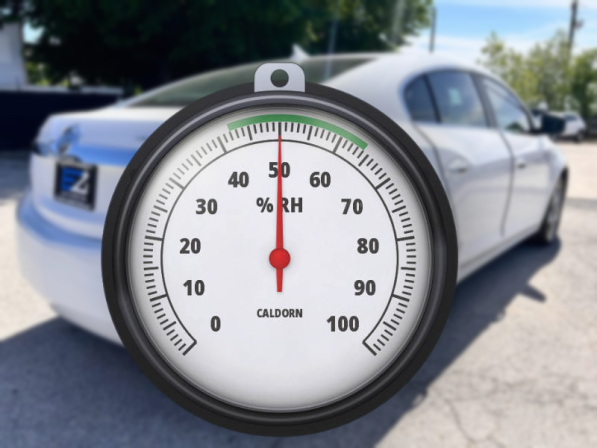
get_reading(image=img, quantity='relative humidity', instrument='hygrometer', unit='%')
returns 50 %
